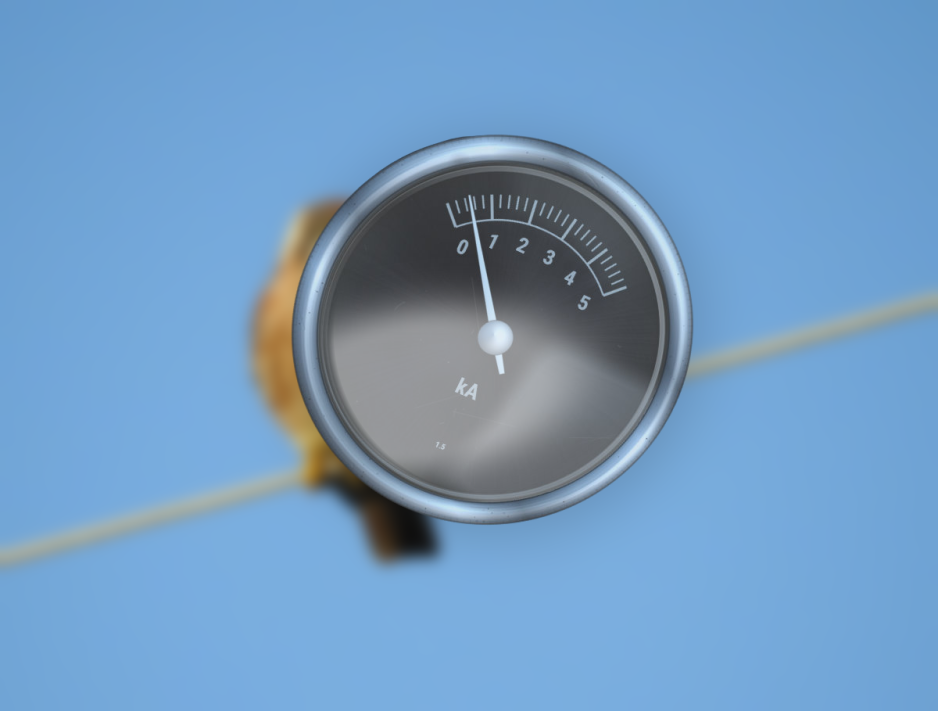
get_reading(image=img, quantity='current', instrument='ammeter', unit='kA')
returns 0.5 kA
